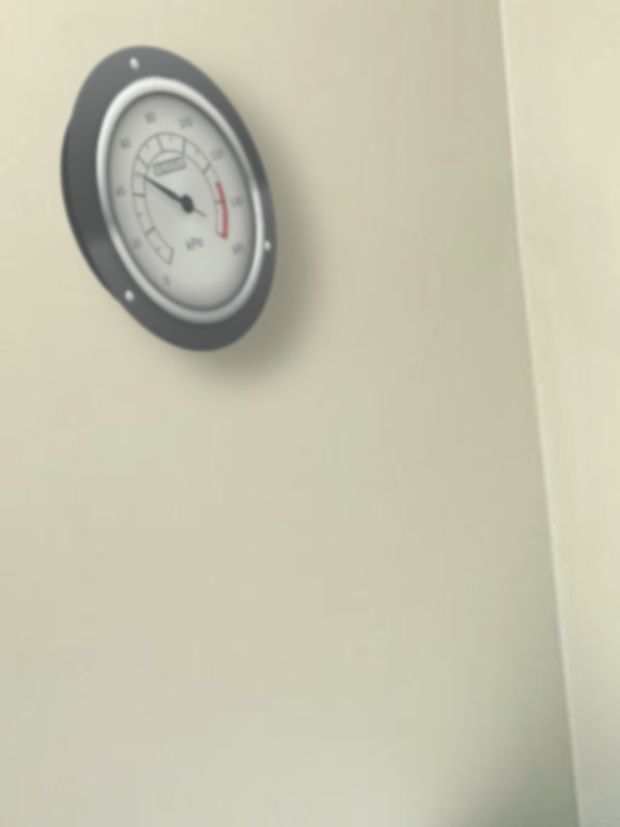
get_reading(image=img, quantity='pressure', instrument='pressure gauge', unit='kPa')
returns 50 kPa
